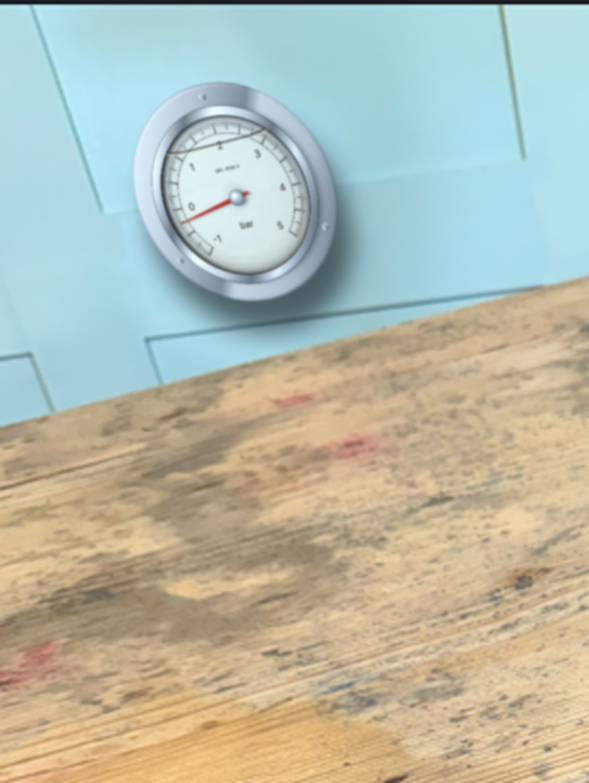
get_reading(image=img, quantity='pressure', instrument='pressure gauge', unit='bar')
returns -0.25 bar
